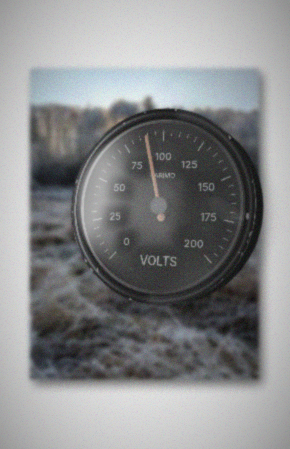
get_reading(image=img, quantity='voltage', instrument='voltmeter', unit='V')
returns 90 V
